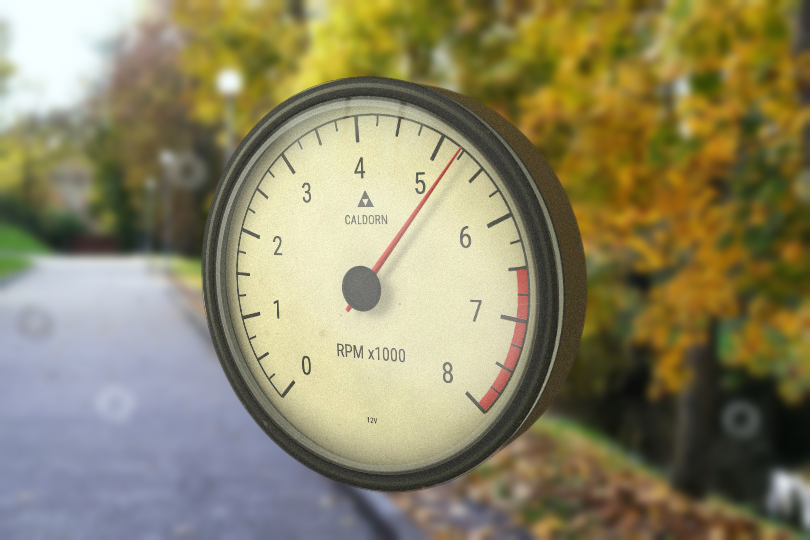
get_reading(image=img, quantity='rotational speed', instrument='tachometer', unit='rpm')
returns 5250 rpm
